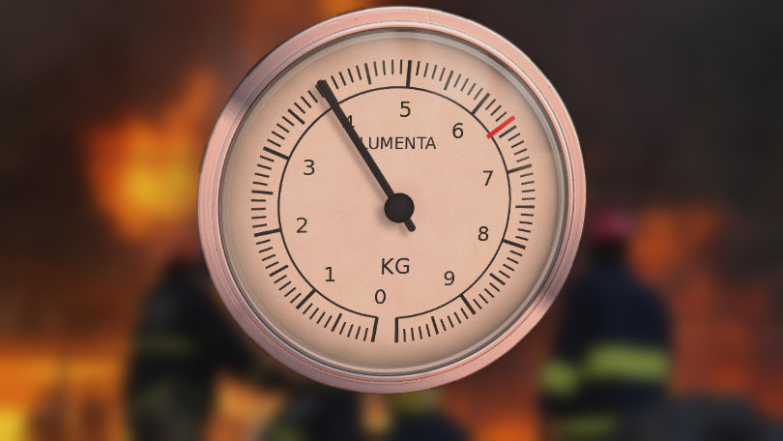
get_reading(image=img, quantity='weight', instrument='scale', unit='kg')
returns 3.95 kg
